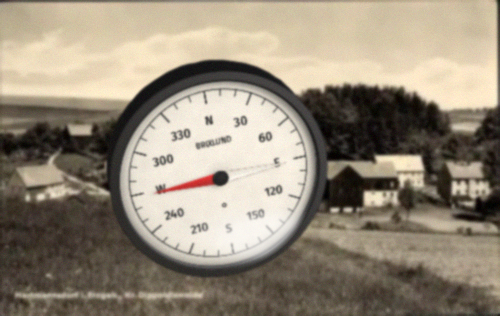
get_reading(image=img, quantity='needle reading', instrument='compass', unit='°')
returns 270 °
